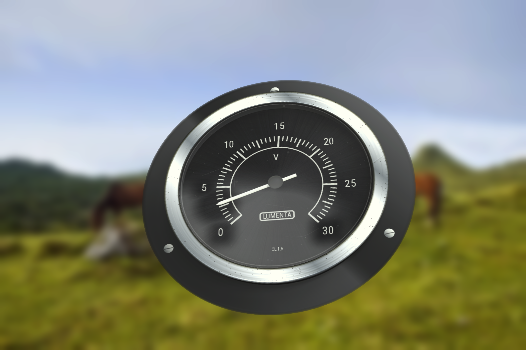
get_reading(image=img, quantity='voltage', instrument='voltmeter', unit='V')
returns 2.5 V
